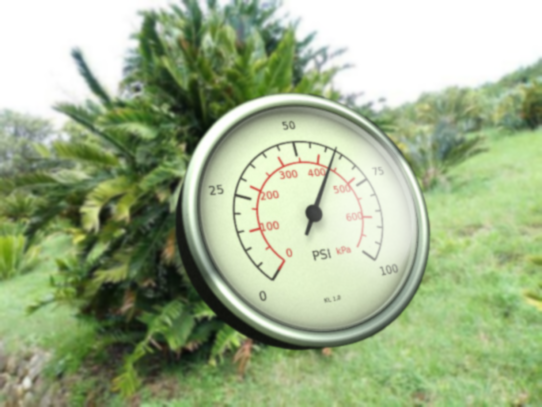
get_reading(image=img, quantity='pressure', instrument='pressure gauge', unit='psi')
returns 62.5 psi
